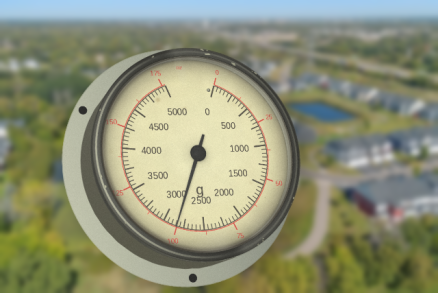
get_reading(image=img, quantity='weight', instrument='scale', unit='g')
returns 2850 g
